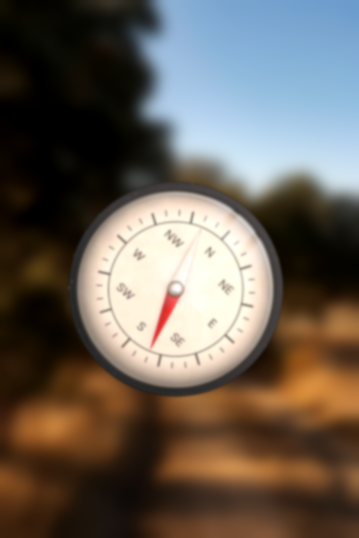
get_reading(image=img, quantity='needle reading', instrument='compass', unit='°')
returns 160 °
